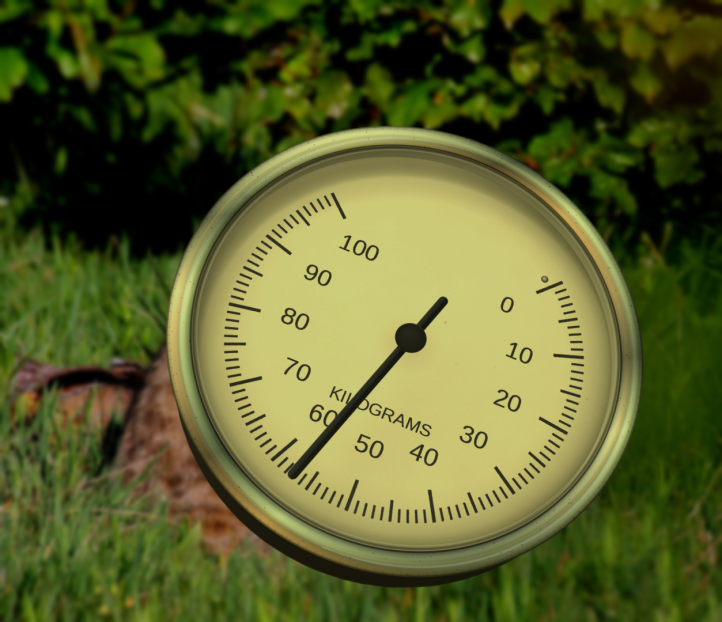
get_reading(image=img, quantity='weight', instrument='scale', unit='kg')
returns 57 kg
